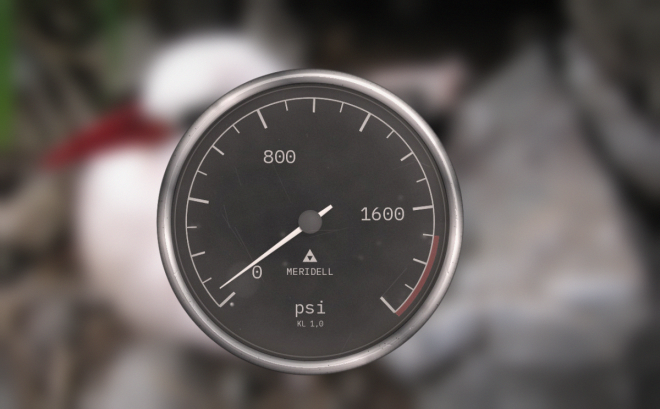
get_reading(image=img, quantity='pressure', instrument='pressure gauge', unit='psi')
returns 50 psi
